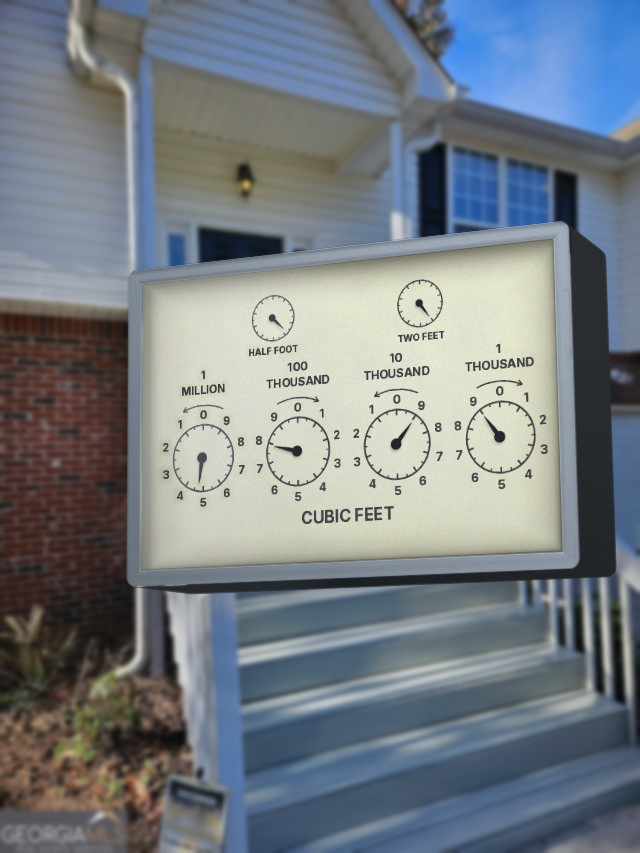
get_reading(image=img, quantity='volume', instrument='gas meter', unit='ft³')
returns 478900 ft³
